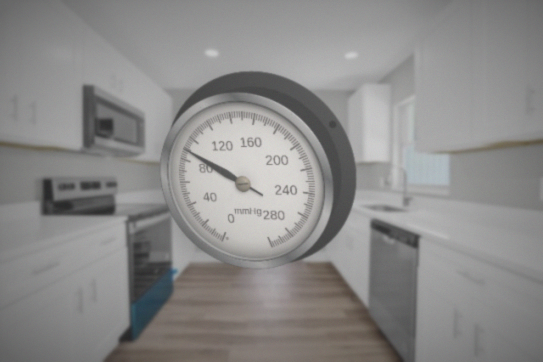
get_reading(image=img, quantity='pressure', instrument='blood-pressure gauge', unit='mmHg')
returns 90 mmHg
